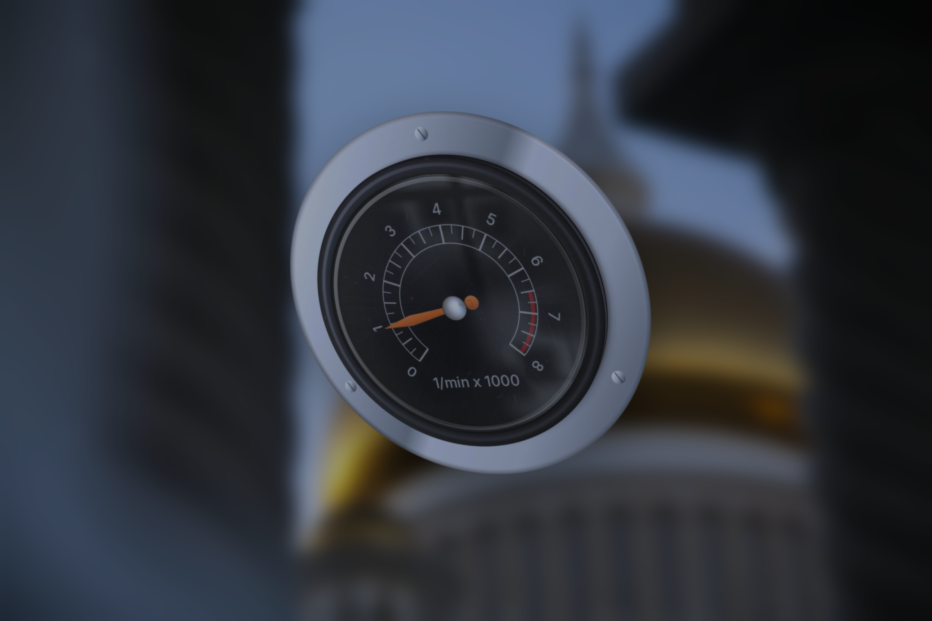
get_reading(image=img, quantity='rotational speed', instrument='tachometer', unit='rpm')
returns 1000 rpm
